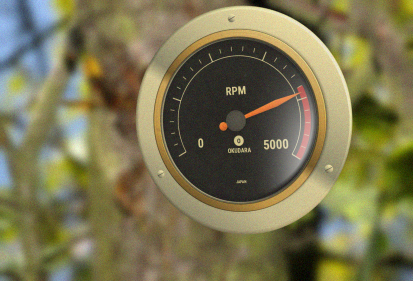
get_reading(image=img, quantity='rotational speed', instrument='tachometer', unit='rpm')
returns 3900 rpm
